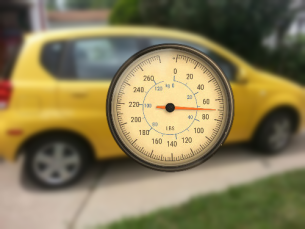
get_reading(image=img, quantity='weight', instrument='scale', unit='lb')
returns 70 lb
